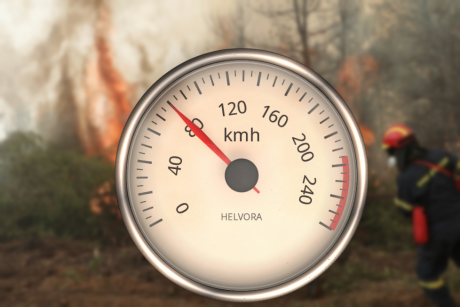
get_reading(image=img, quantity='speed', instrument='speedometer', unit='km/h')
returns 80 km/h
